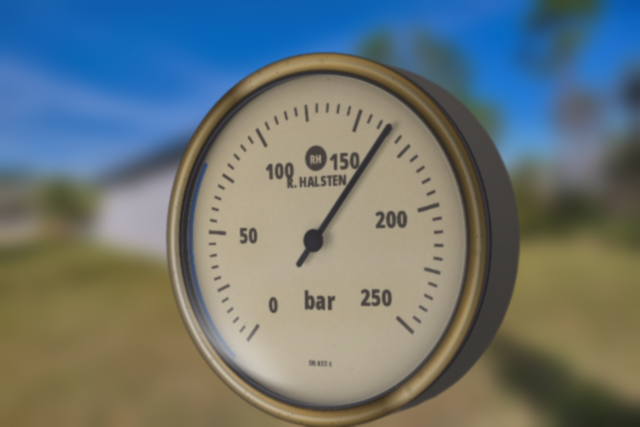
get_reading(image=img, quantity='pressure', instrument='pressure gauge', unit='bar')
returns 165 bar
